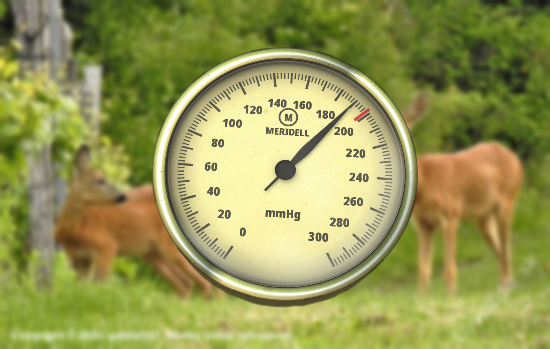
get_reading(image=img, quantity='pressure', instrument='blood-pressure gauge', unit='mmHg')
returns 190 mmHg
